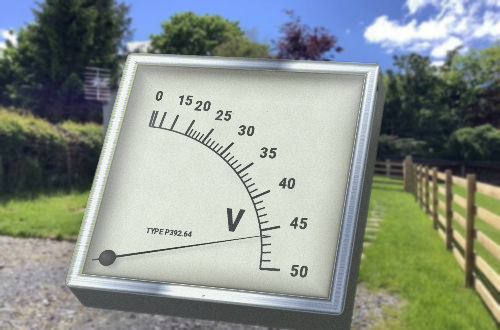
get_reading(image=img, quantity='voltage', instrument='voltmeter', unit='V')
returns 46 V
